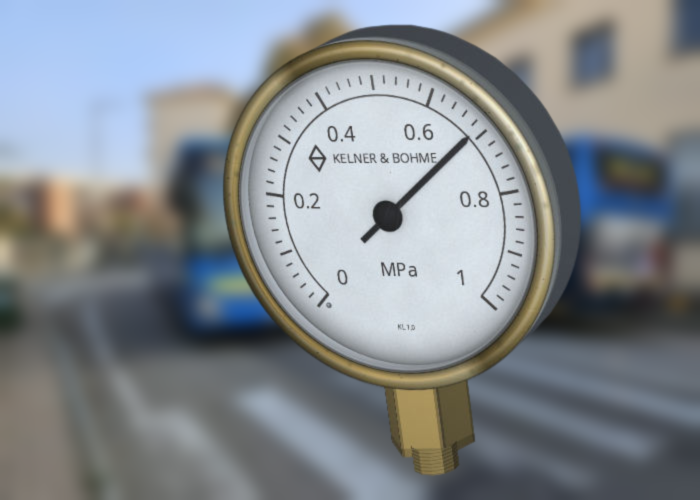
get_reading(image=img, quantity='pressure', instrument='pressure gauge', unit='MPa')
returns 0.69 MPa
